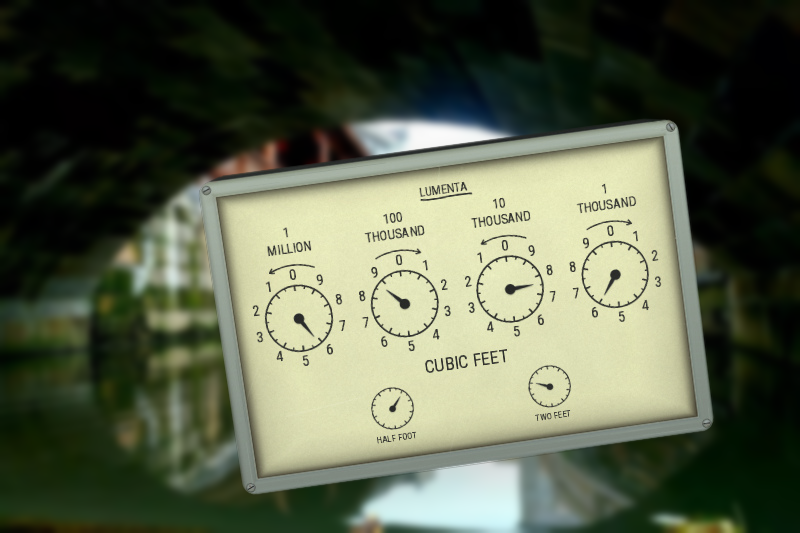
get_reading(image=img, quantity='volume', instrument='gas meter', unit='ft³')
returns 587600 ft³
